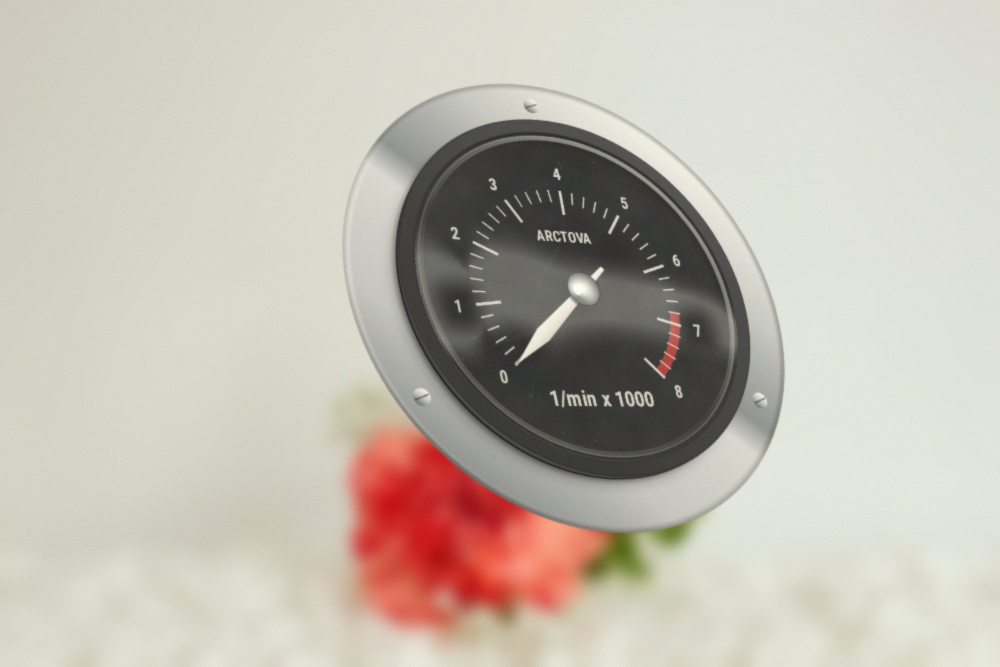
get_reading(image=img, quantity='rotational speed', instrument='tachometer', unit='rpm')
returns 0 rpm
